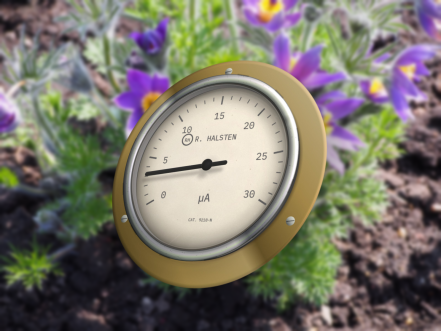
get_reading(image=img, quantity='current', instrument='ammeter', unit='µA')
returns 3 µA
